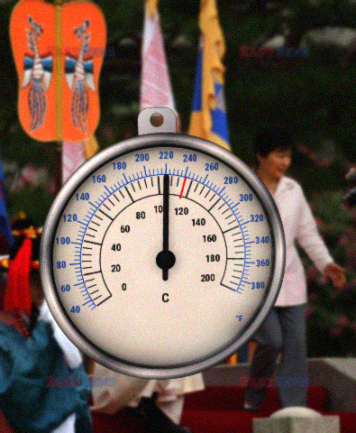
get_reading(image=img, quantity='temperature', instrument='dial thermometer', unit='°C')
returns 104 °C
